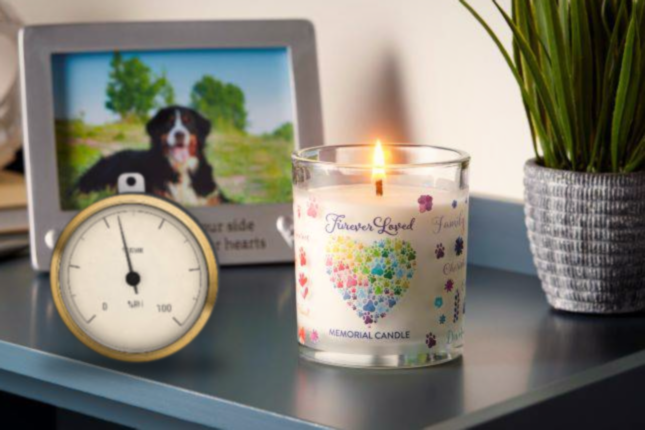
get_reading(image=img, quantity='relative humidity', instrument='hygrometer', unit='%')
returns 45 %
